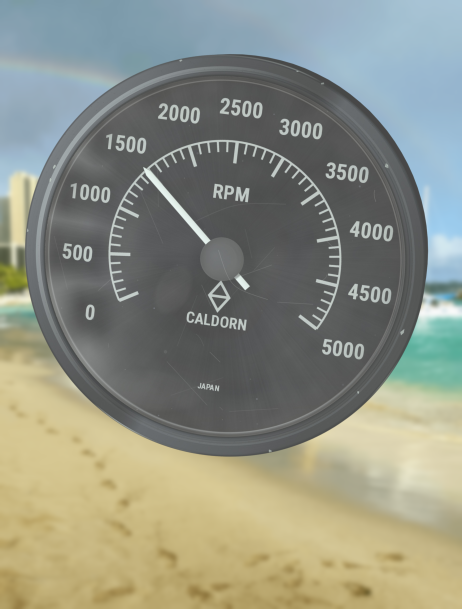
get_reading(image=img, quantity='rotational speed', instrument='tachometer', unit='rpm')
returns 1500 rpm
